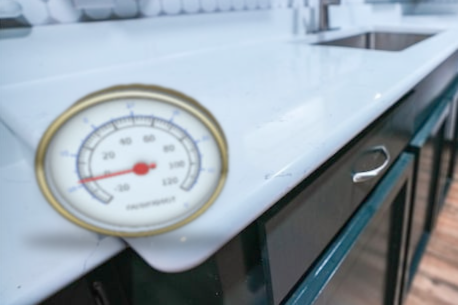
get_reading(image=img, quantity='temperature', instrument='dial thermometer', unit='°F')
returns 0 °F
